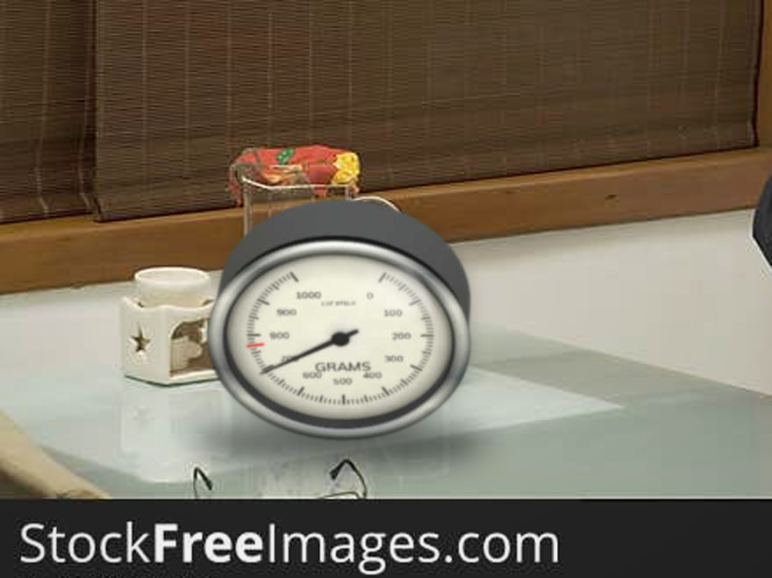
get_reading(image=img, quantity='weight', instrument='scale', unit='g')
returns 700 g
